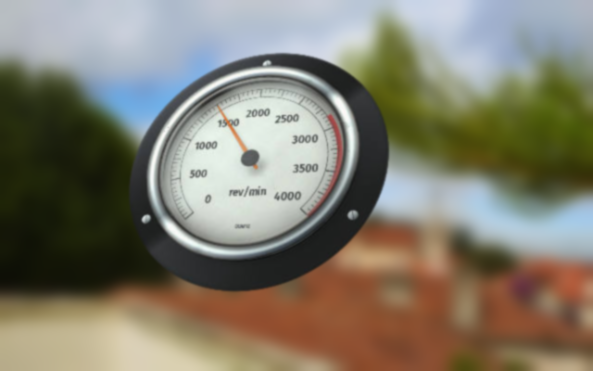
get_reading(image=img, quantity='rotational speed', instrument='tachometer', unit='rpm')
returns 1500 rpm
